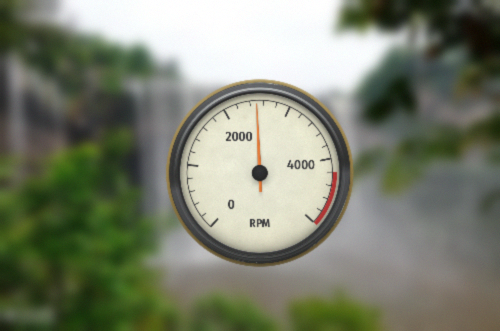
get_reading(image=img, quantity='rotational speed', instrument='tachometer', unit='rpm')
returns 2500 rpm
